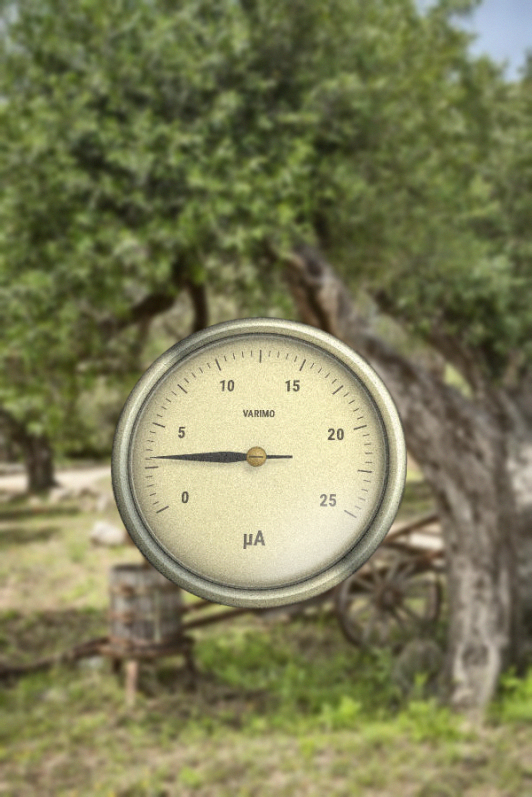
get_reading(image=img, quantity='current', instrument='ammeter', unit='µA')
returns 3 µA
